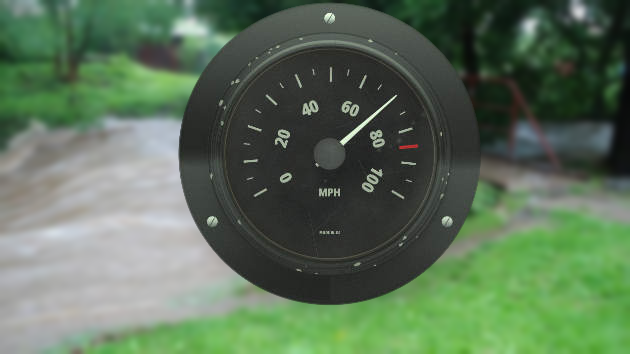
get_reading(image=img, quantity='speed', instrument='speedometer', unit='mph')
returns 70 mph
